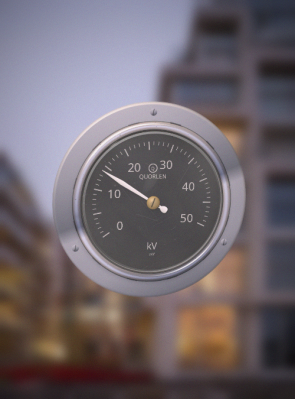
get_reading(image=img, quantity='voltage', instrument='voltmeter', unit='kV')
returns 14 kV
